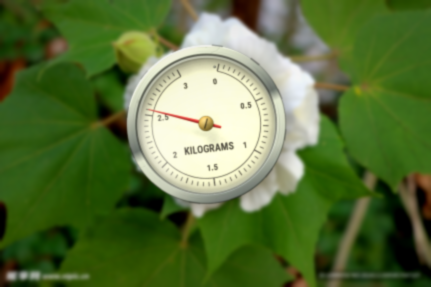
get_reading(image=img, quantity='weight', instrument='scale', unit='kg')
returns 2.55 kg
